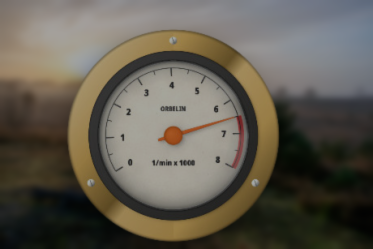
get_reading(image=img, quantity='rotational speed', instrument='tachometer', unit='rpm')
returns 6500 rpm
